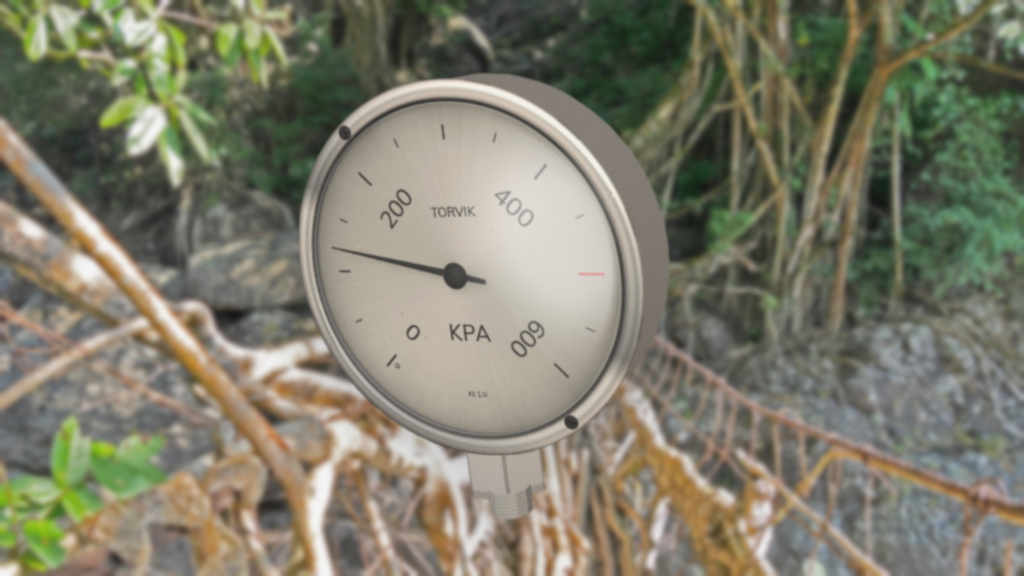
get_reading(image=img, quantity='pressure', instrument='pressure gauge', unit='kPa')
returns 125 kPa
